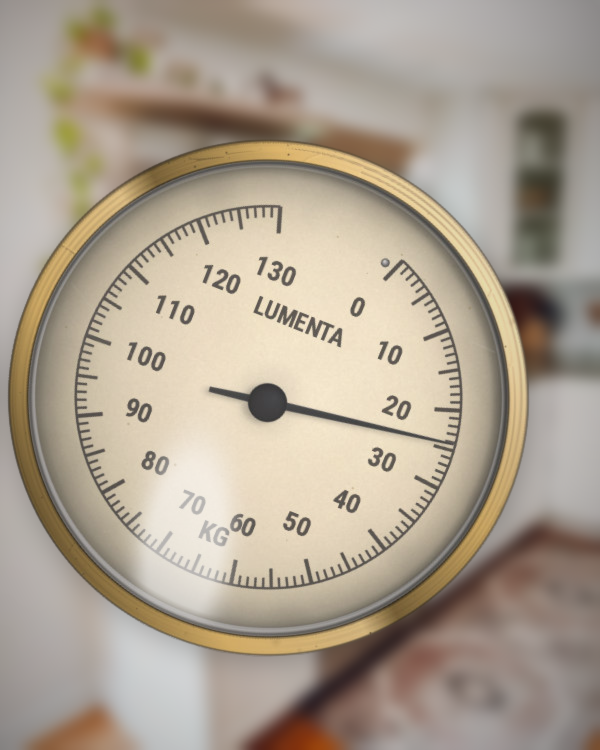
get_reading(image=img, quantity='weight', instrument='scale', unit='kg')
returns 24 kg
